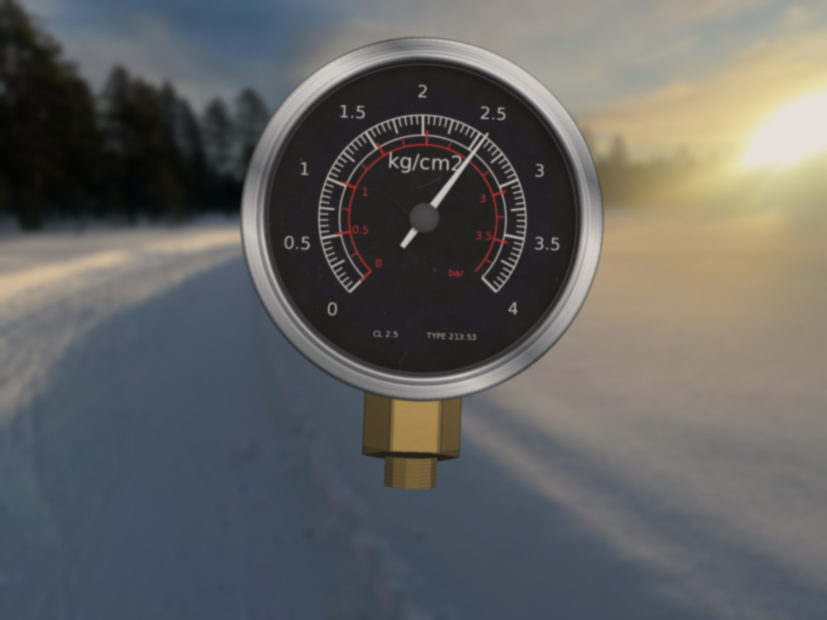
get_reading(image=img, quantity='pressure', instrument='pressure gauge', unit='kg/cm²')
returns 2.55 kg/cm²
